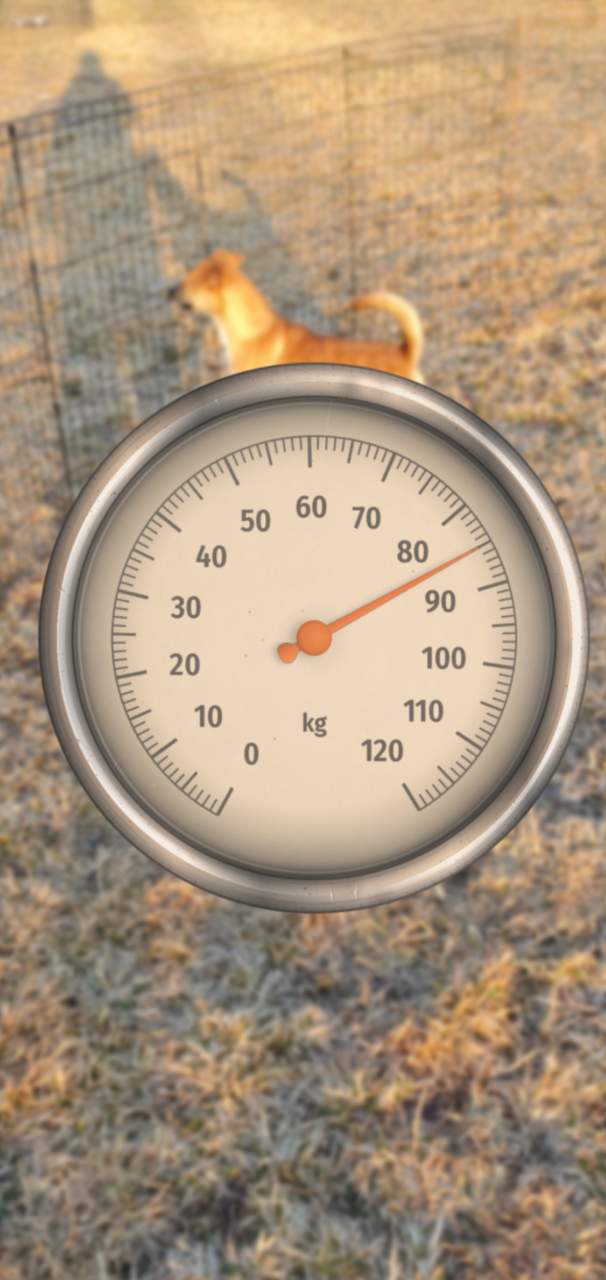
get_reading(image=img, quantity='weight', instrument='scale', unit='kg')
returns 85 kg
